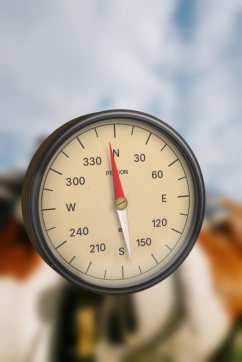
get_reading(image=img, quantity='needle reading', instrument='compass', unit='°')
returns 352.5 °
